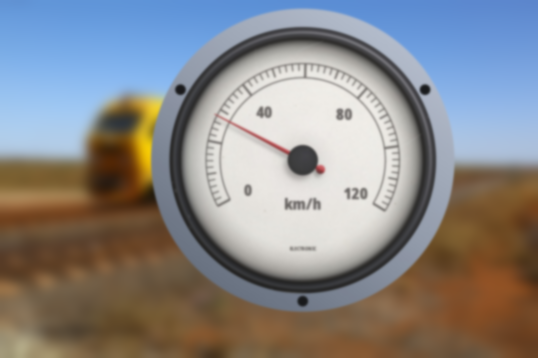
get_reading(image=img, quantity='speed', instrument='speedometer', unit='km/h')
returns 28 km/h
